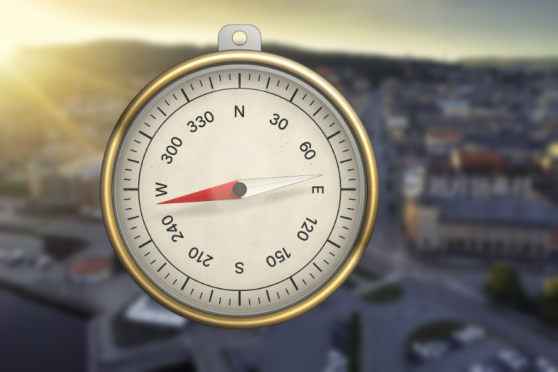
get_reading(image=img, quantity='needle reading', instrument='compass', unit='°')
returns 260 °
